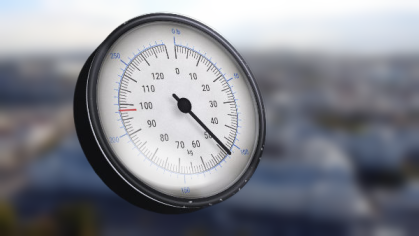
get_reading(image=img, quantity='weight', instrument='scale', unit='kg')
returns 50 kg
